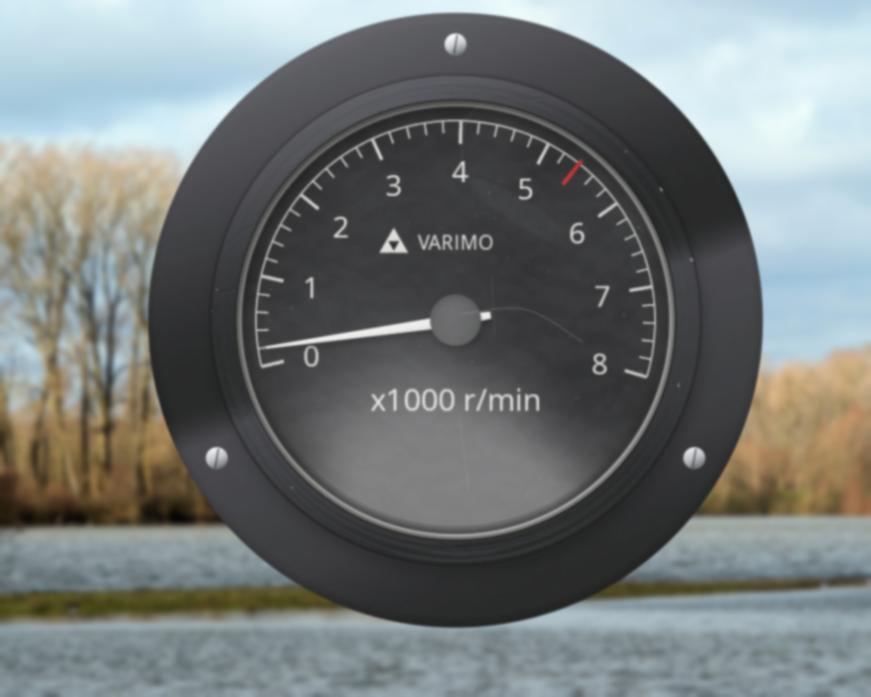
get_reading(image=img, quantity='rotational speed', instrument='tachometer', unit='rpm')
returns 200 rpm
